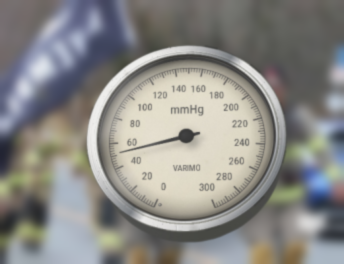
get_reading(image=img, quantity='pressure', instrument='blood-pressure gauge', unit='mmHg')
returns 50 mmHg
